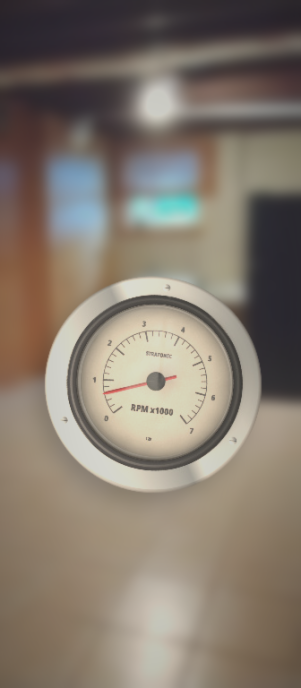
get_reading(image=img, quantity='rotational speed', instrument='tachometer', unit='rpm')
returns 600 rpm
